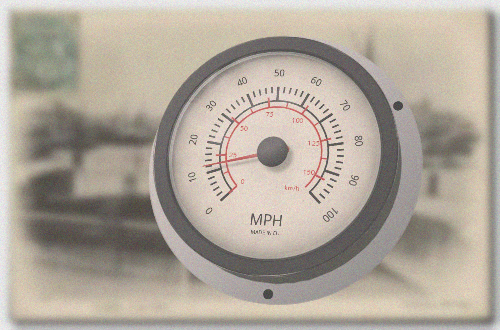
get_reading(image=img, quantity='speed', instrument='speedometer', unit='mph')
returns 12 mph
